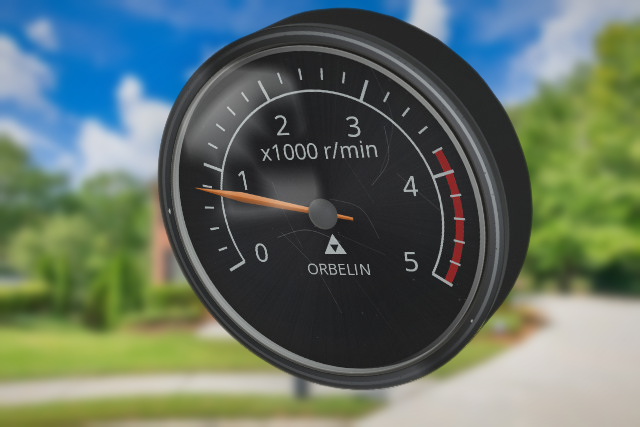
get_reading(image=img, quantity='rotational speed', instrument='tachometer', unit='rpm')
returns 800 rpm
